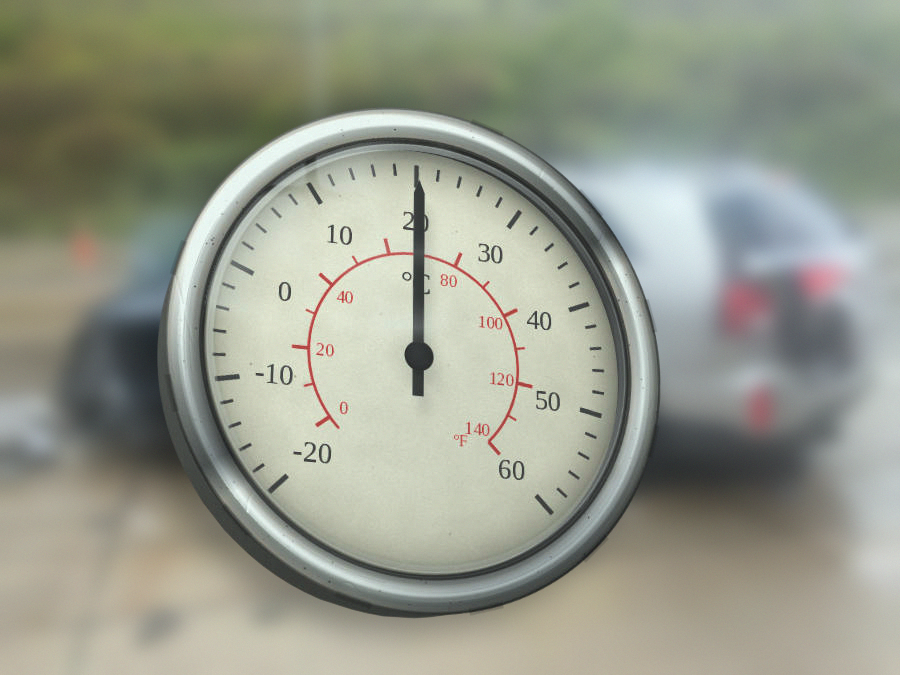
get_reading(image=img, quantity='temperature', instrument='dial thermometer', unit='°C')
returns 20 °C
